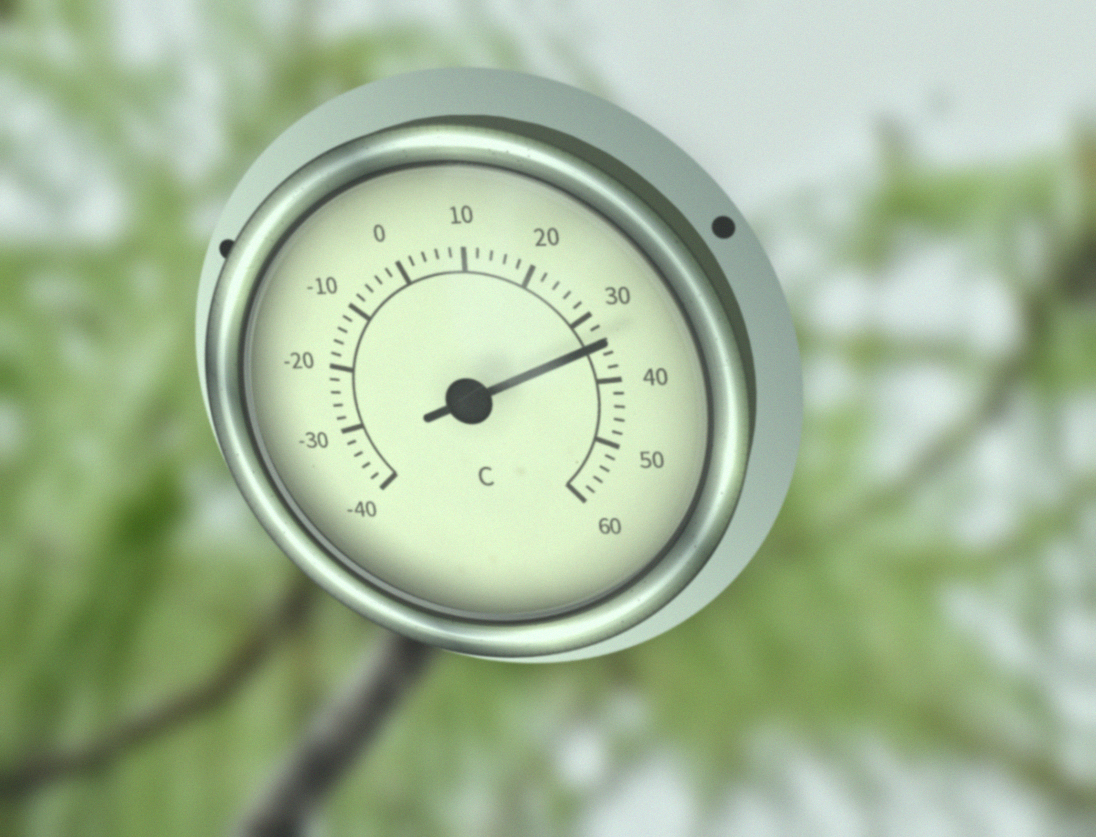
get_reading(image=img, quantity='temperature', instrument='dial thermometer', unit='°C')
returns 34 °C
